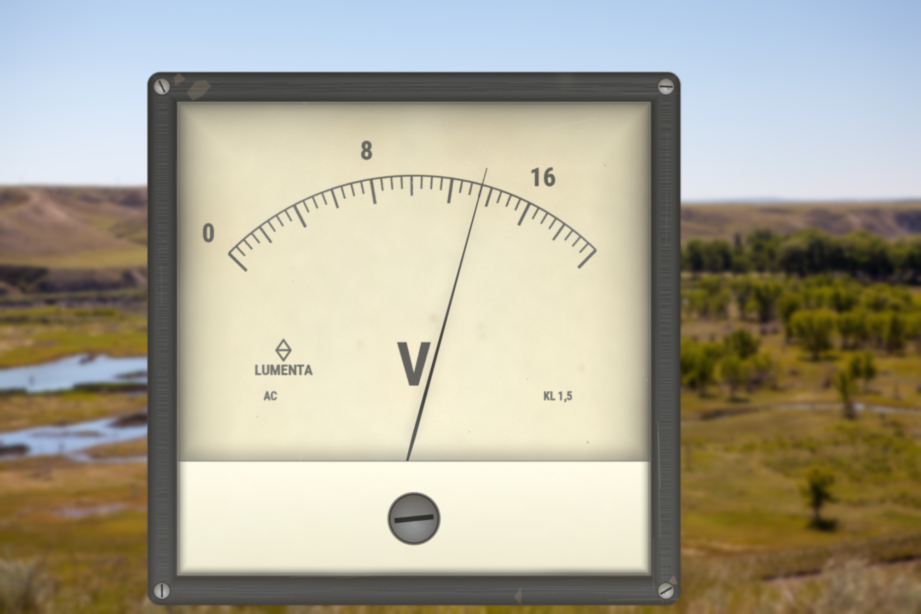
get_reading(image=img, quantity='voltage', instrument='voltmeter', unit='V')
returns 13.5 V
